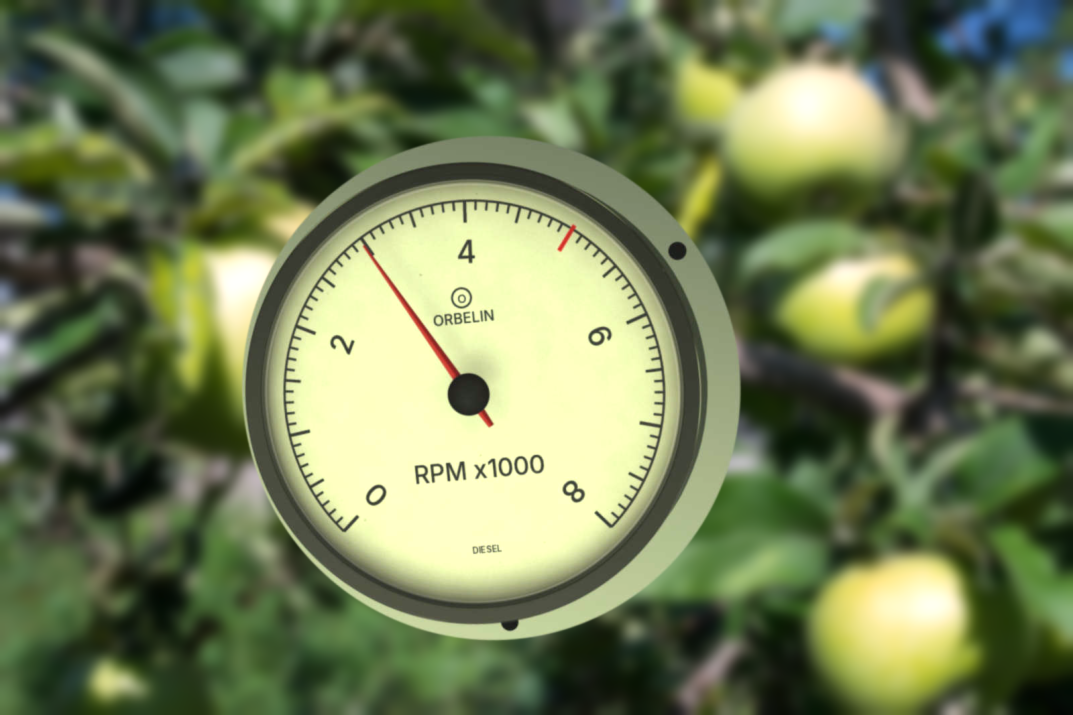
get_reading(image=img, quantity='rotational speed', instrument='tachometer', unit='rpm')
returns 3000 rpm
